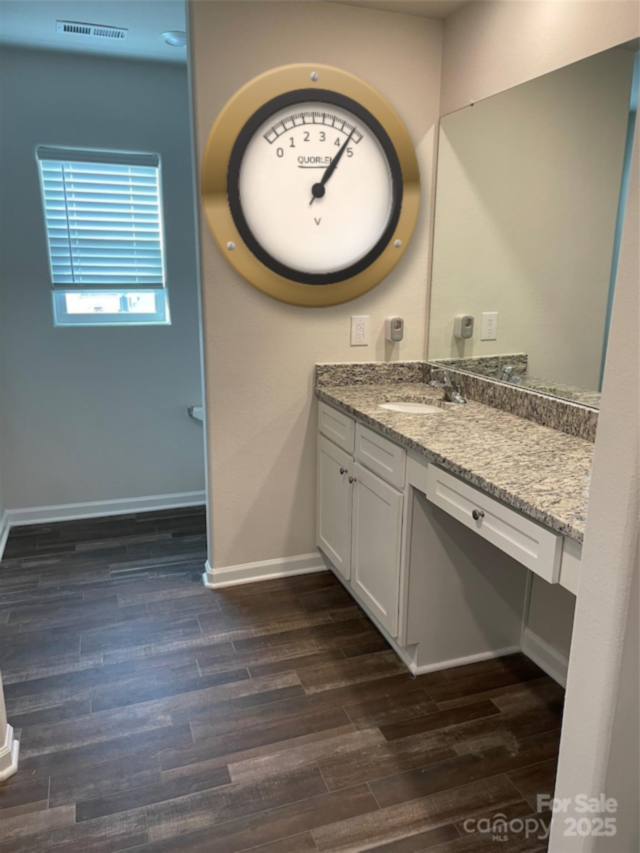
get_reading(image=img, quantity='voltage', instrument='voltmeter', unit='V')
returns 4.5 V
